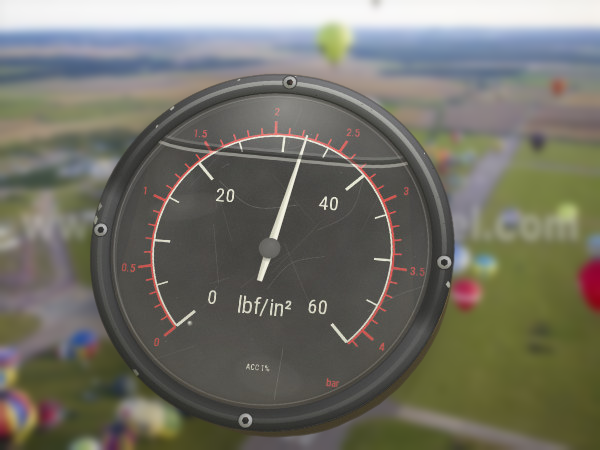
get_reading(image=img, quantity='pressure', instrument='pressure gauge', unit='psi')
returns 32.5 psi
